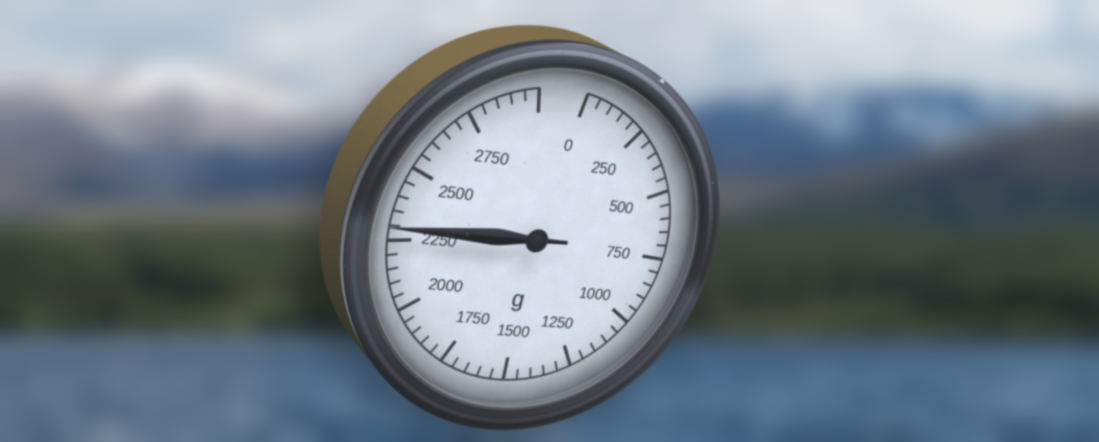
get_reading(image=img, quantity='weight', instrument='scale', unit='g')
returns 2300 g
